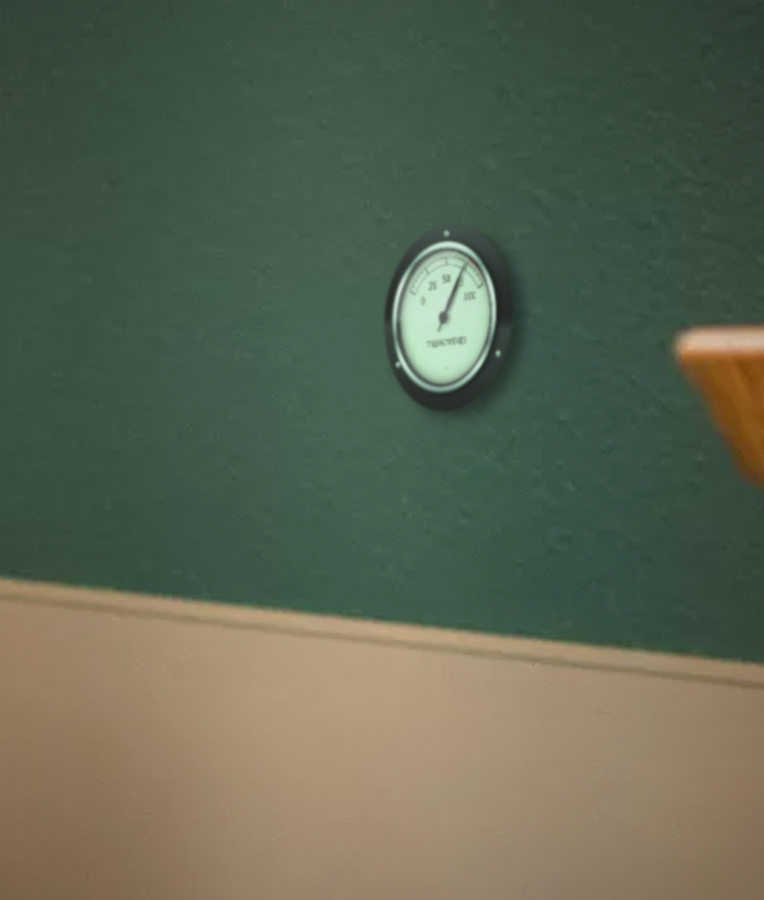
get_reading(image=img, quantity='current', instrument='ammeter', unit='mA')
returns 75 mA
